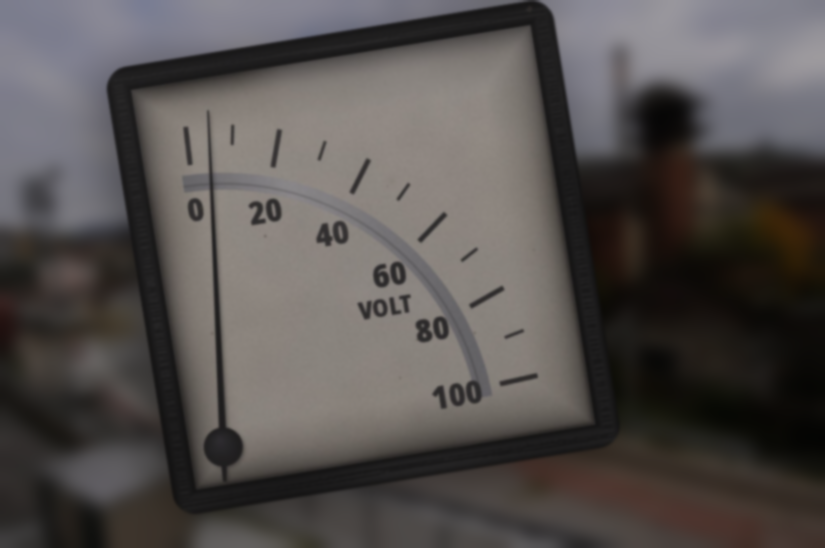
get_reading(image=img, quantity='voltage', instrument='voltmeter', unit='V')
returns 5 V
